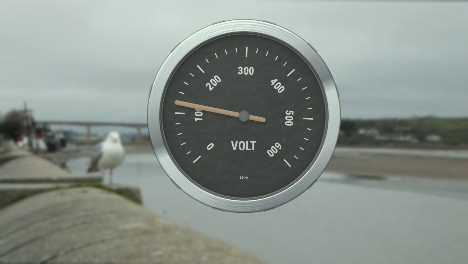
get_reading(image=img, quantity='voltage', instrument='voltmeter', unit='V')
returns 120 V
